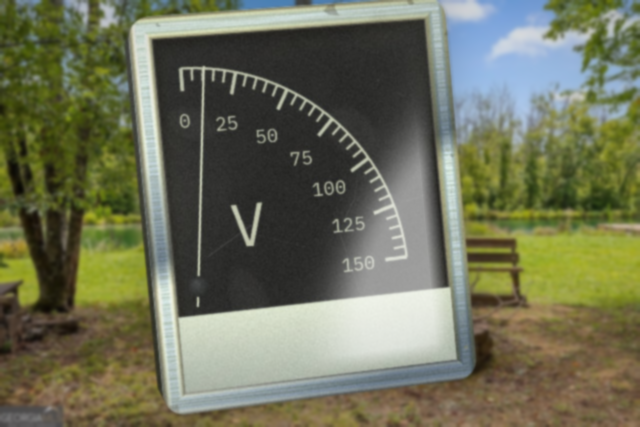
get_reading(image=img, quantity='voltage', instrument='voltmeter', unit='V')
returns 10 V
